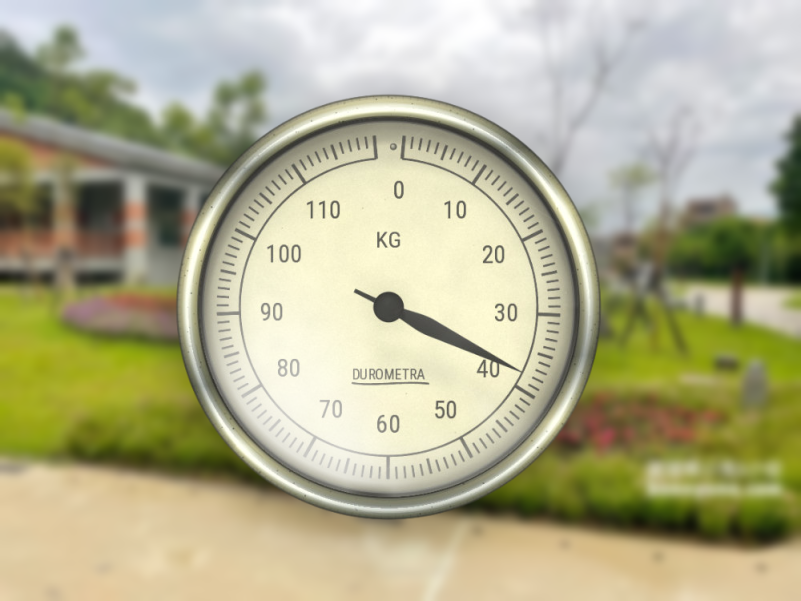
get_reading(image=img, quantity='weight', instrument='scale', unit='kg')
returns 38 kg
